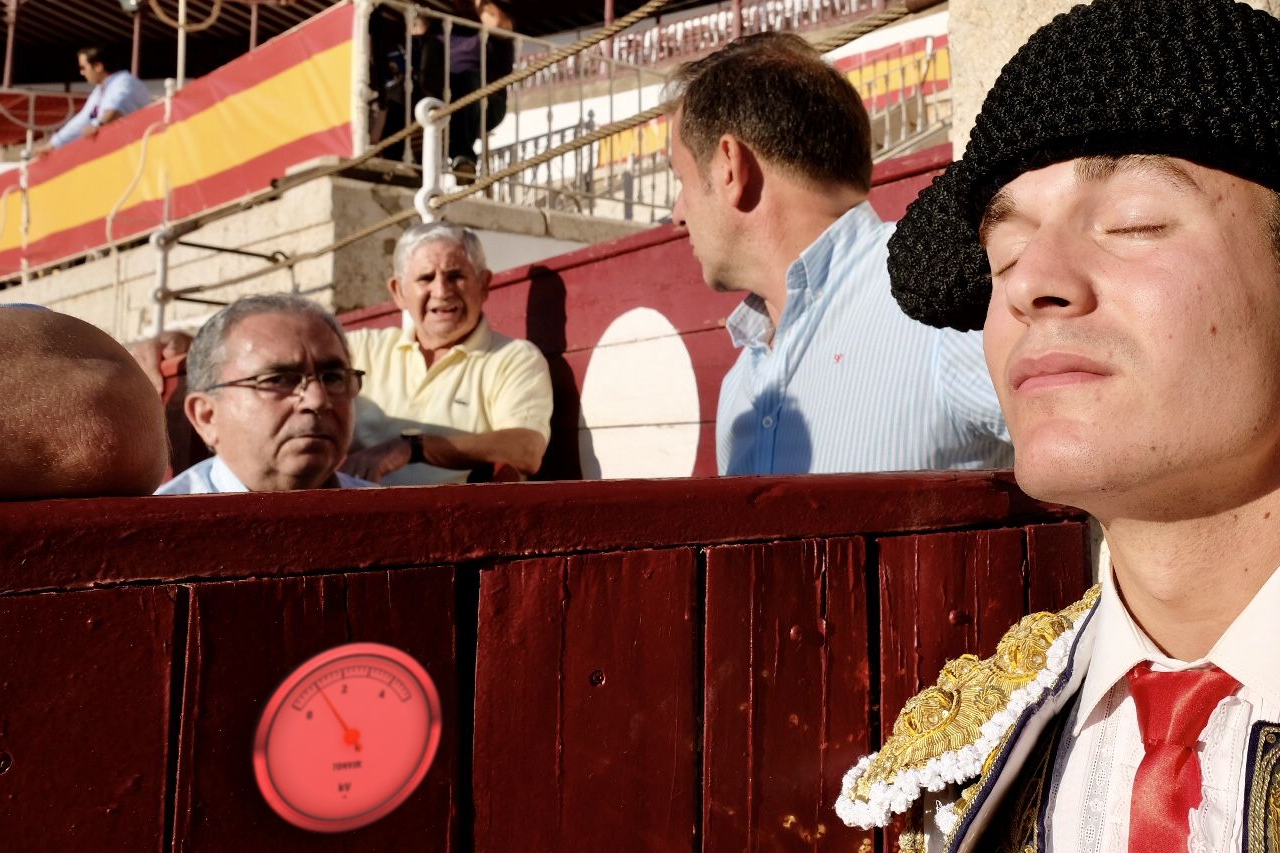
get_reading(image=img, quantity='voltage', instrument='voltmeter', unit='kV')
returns 1 kV
